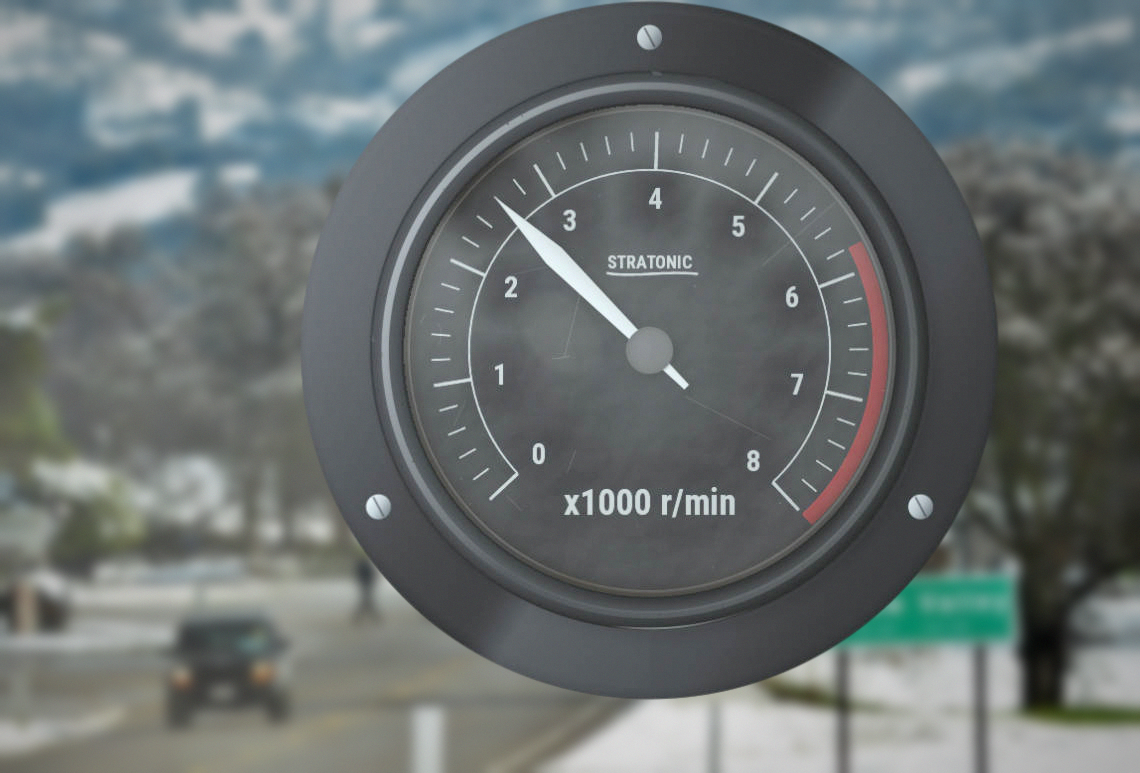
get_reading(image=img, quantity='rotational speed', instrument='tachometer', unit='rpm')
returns 2600 rpm
